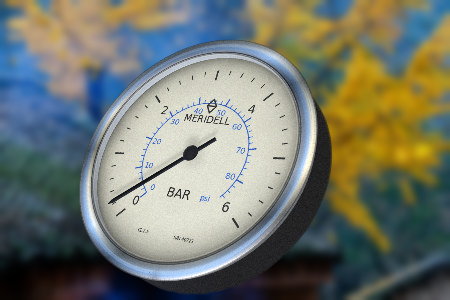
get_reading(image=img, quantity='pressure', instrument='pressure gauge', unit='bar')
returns 0.2 bar
